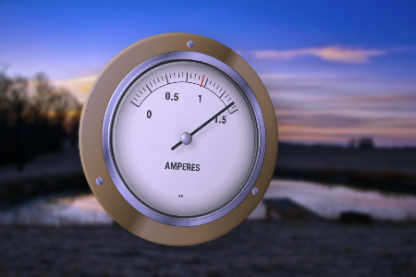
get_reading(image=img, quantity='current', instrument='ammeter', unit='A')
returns 1.4 A
